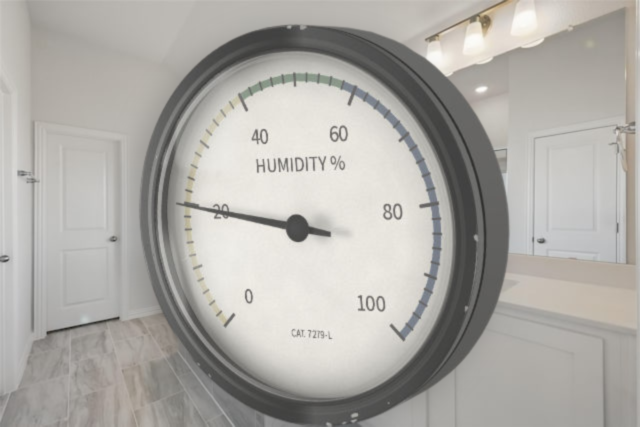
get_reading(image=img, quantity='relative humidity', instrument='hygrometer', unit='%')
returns 20 %
